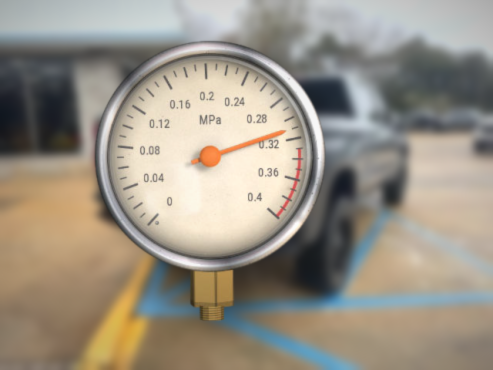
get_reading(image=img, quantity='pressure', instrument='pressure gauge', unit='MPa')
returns 0.31 MPa
